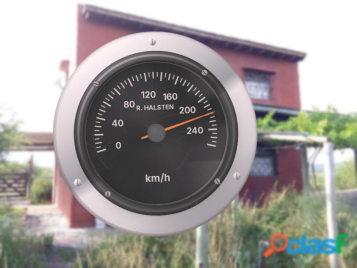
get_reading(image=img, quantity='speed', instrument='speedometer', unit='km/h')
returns 220 km/h
